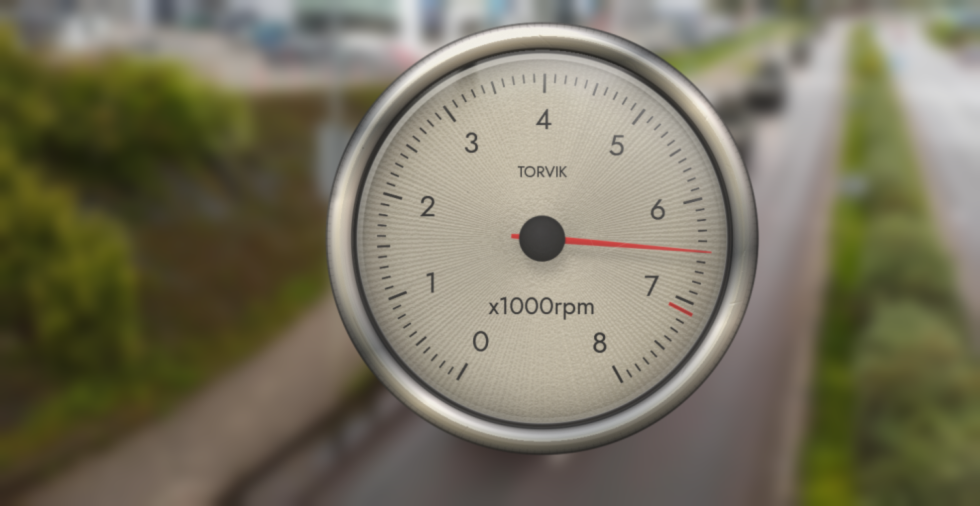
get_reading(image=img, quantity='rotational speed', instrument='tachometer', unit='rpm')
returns 6500 rpm
